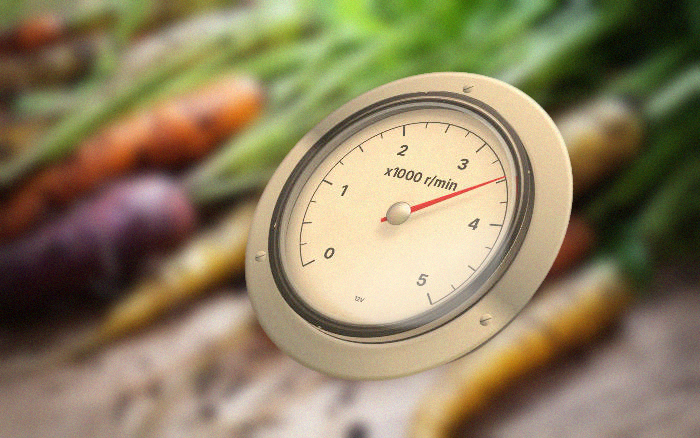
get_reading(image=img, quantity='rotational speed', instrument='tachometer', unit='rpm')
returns 3500 rpm
